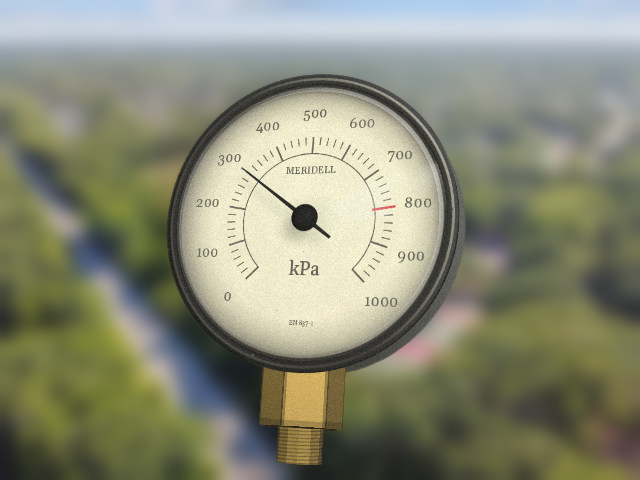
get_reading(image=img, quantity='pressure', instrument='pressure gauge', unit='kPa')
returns 300 kPa
